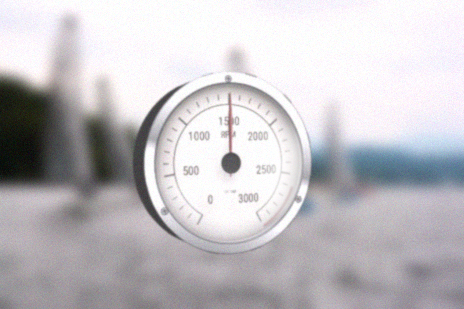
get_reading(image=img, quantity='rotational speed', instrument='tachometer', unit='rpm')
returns 1500 rpm
